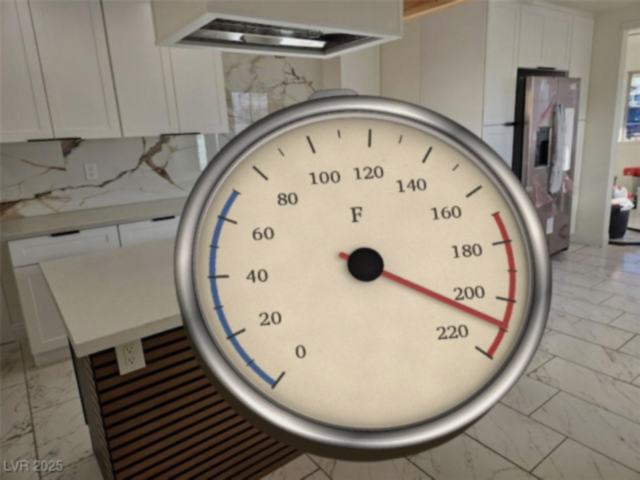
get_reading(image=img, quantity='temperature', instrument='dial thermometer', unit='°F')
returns 210 °F
